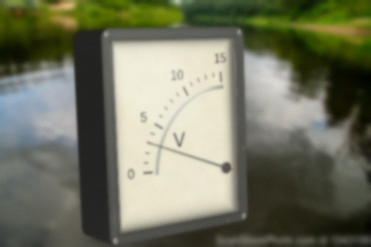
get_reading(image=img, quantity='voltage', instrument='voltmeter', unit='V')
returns 3 V
